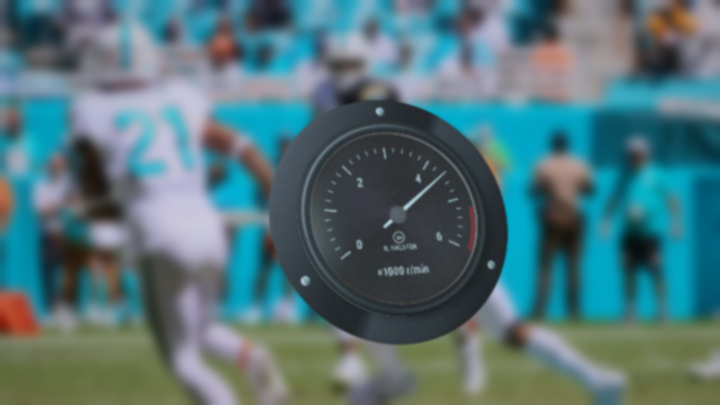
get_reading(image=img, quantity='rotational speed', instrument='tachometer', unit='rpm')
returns 4400 rpm
